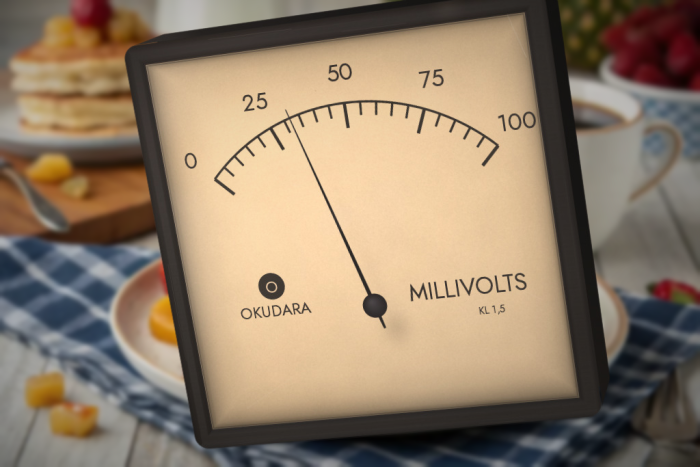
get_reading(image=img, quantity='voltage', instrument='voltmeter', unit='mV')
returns 32.5 mV
